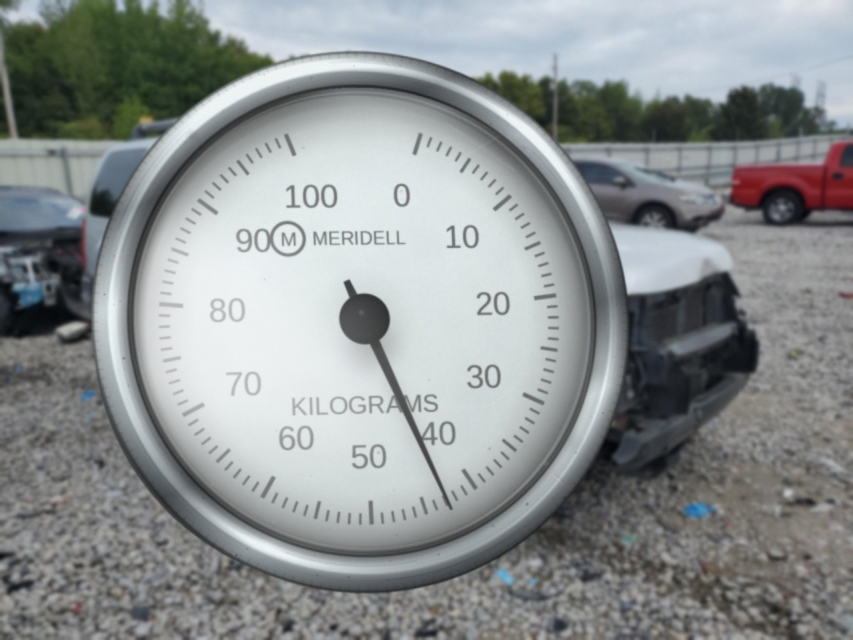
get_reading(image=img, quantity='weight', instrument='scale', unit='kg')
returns 43 kg
